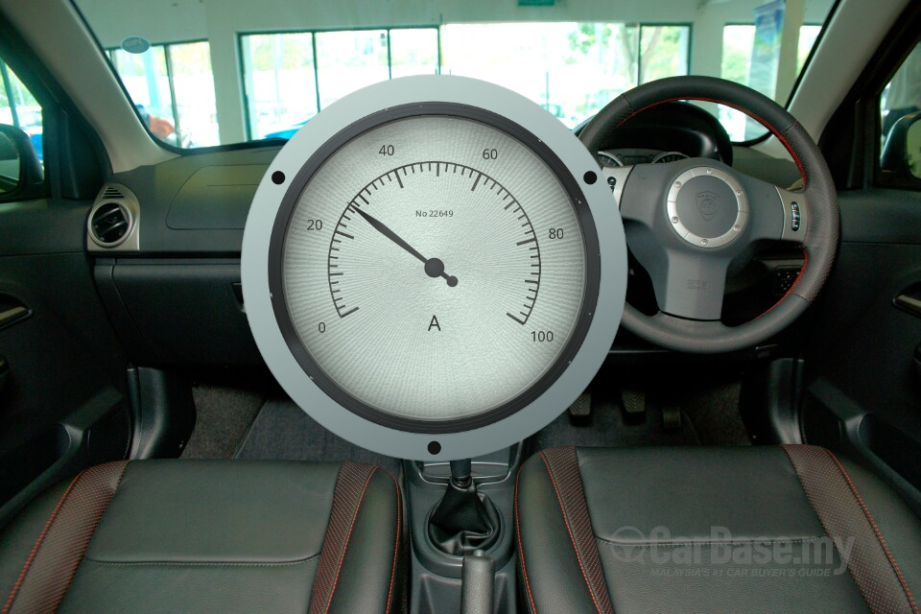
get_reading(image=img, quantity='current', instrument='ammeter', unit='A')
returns 27 A
